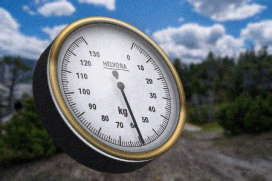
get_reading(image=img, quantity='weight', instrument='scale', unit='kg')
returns 60 kg
